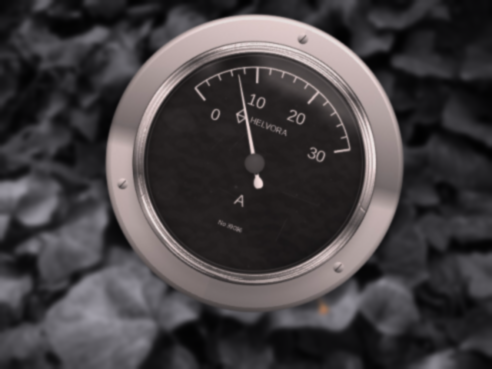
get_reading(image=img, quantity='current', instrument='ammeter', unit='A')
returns 7 A
